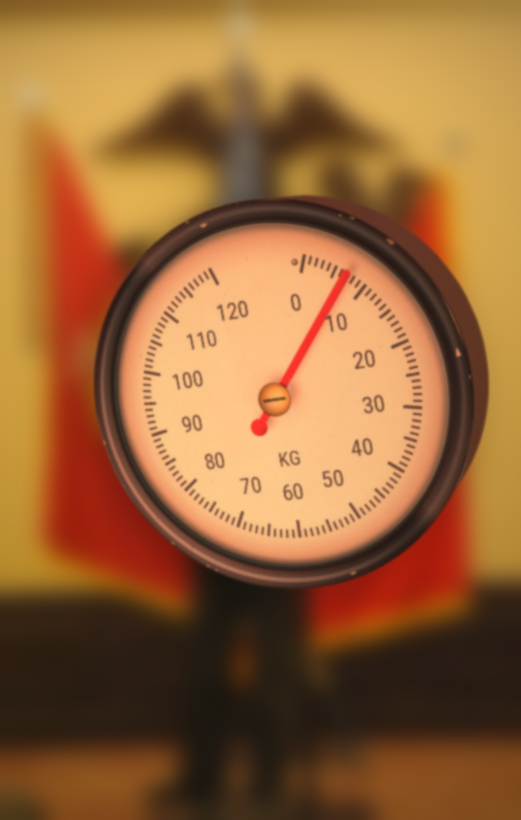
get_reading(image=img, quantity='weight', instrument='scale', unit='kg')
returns 7 kg
